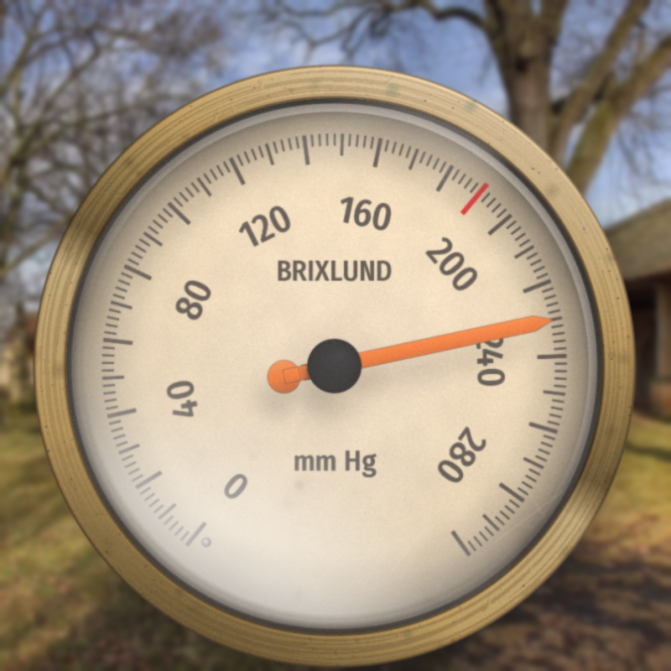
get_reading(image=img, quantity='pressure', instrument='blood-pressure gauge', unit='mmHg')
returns 230 mmHg
